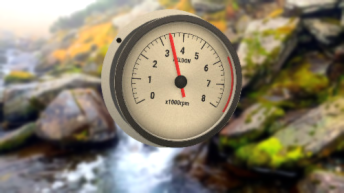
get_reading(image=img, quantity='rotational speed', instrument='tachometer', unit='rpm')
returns 3400 rpm
